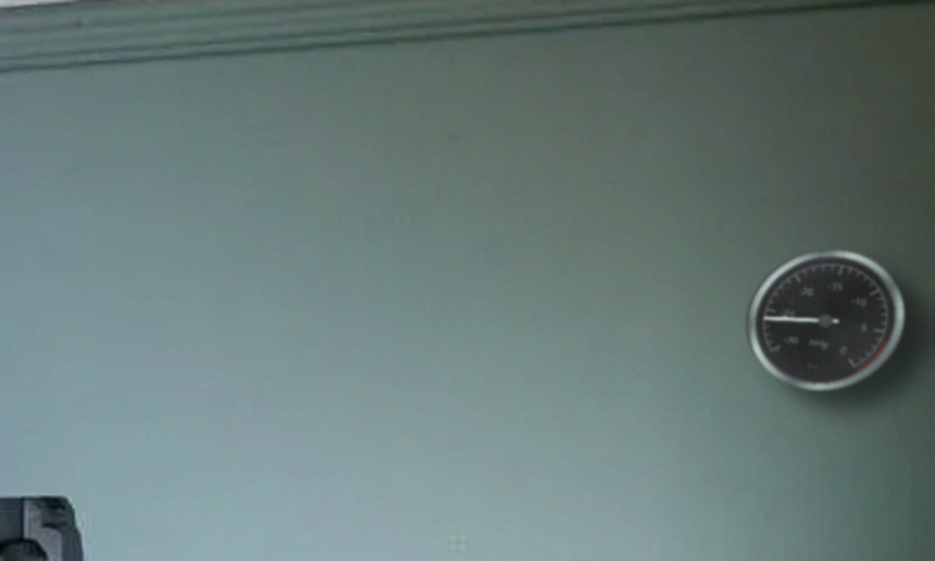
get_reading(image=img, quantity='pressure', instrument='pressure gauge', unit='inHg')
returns -26 inHg
